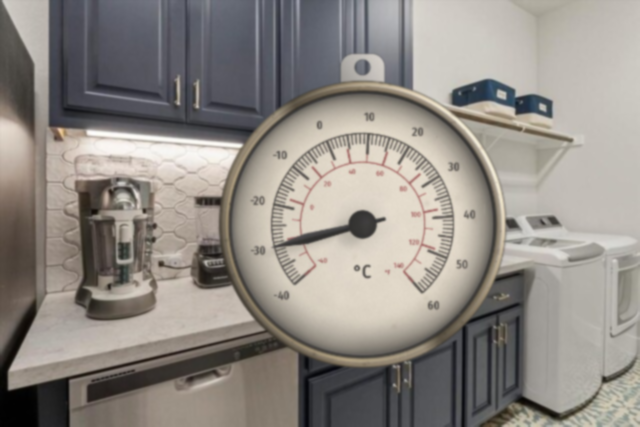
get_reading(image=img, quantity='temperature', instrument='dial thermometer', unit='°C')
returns -30 °C
